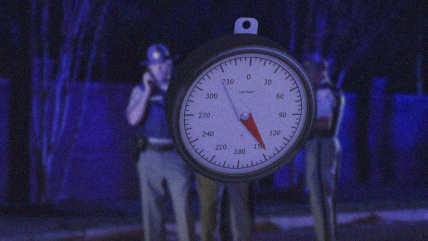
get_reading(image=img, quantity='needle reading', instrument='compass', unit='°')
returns 145 °
